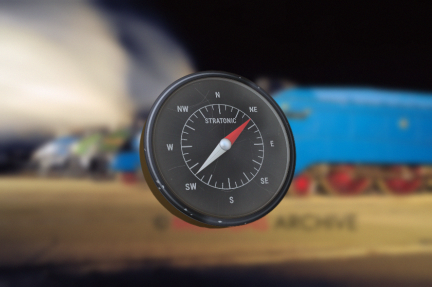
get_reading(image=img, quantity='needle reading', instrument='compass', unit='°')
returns 50 °
